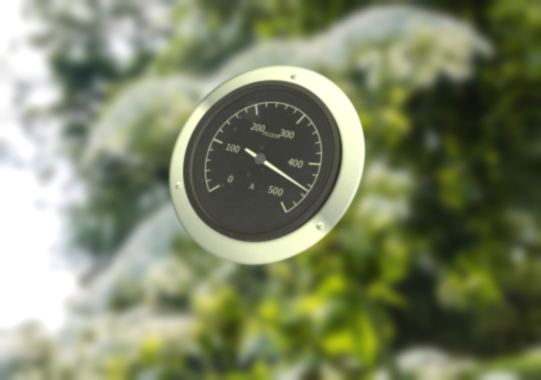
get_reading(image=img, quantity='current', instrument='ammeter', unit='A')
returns 450 A
